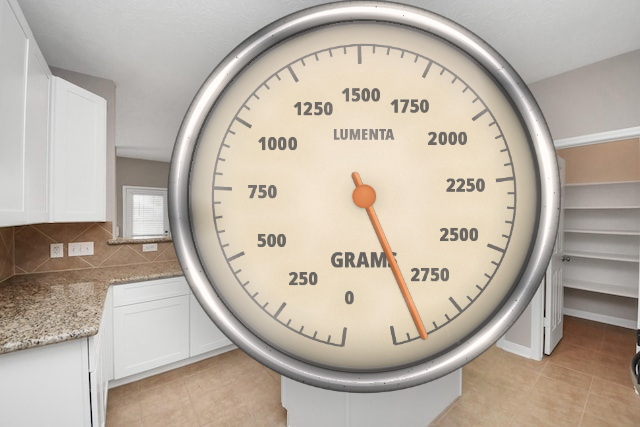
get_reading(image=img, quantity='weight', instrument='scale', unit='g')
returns 2900 g
